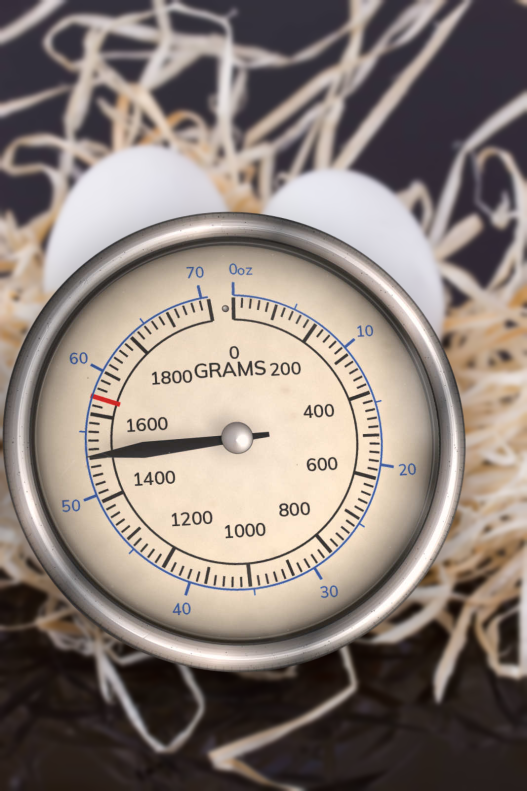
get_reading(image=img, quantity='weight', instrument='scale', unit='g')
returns 1500 g
